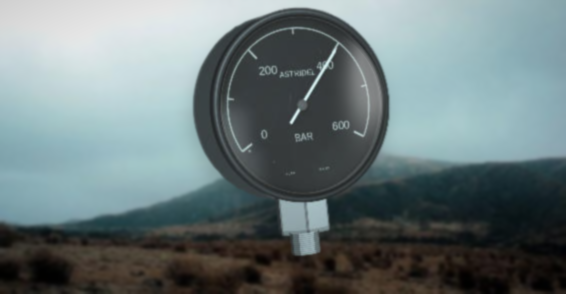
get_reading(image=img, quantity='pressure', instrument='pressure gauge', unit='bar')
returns 400 bar
